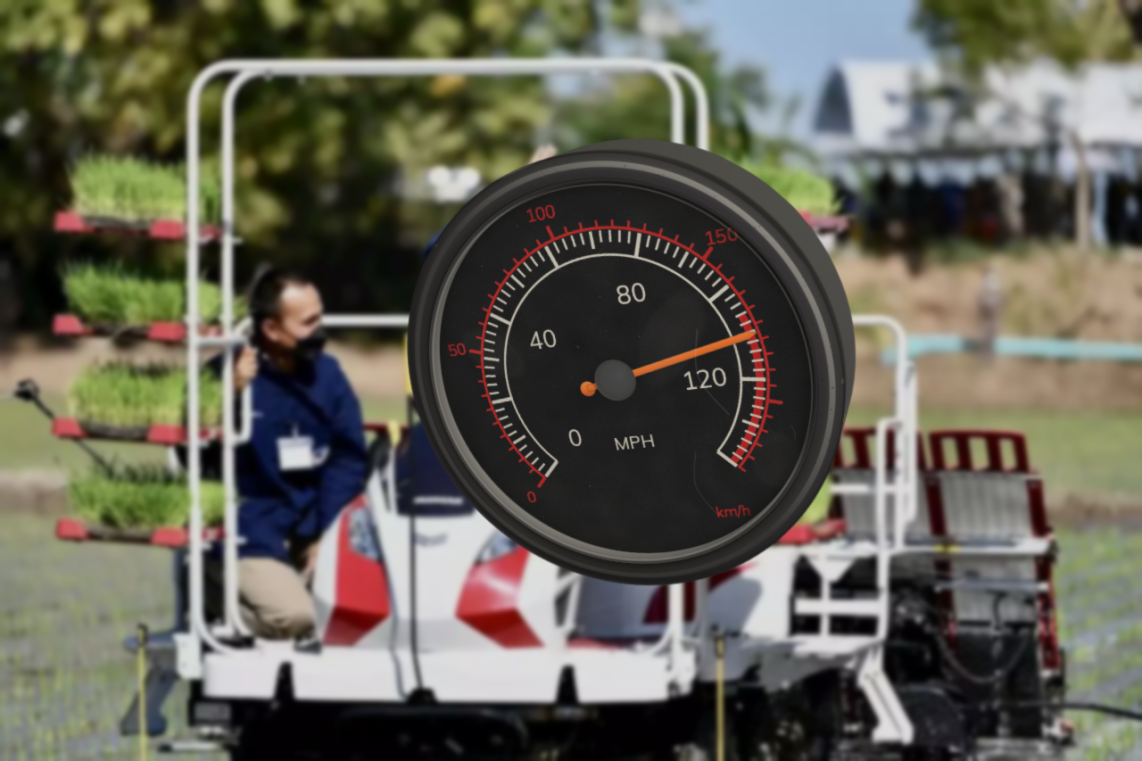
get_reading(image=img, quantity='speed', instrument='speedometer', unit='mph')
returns 110 mph
